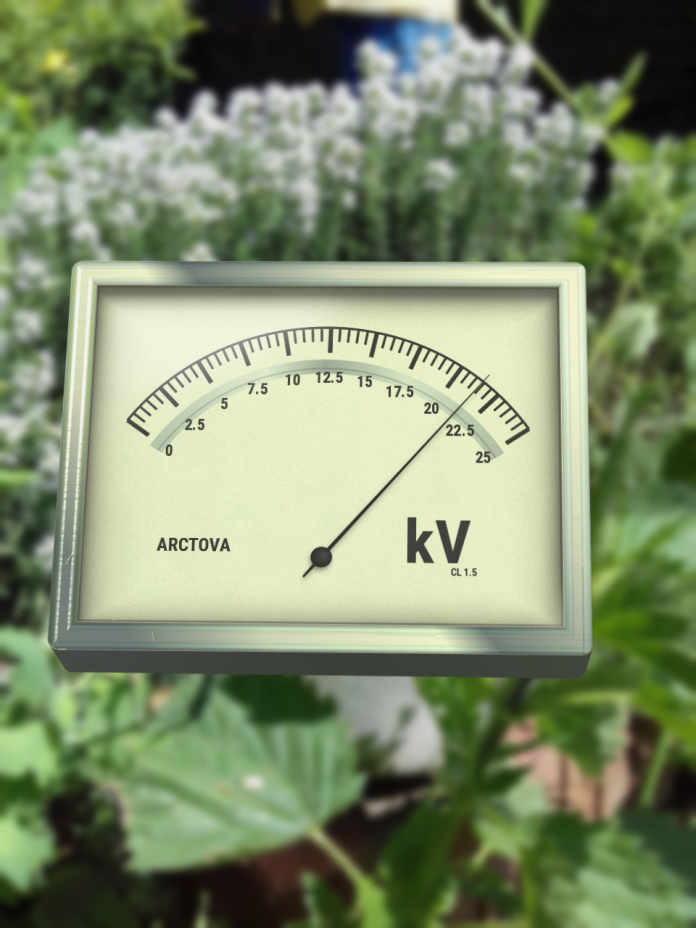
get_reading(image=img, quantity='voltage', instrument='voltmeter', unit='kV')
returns 21.5 kV
